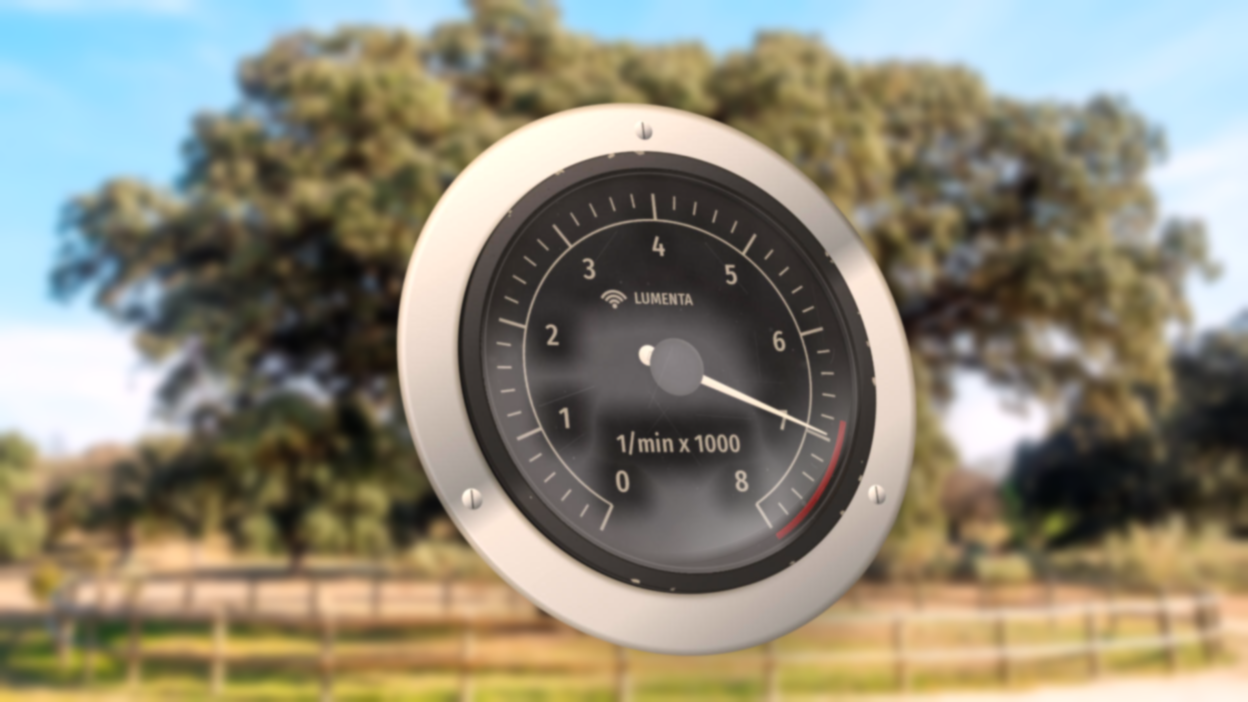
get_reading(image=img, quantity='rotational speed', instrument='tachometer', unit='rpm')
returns 7000 rpm
